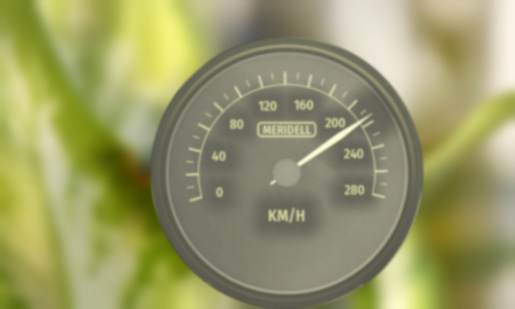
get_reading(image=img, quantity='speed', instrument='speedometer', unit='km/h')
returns 215 km/h
